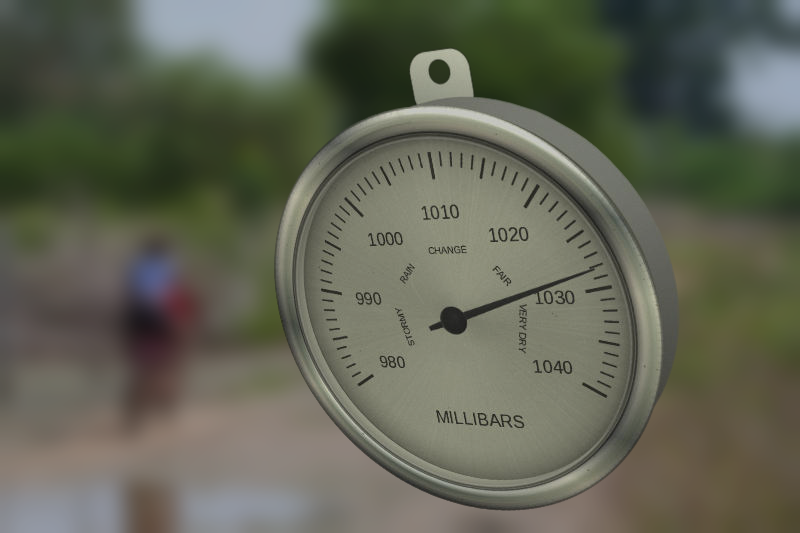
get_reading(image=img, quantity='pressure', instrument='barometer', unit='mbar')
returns 1028 mbar
